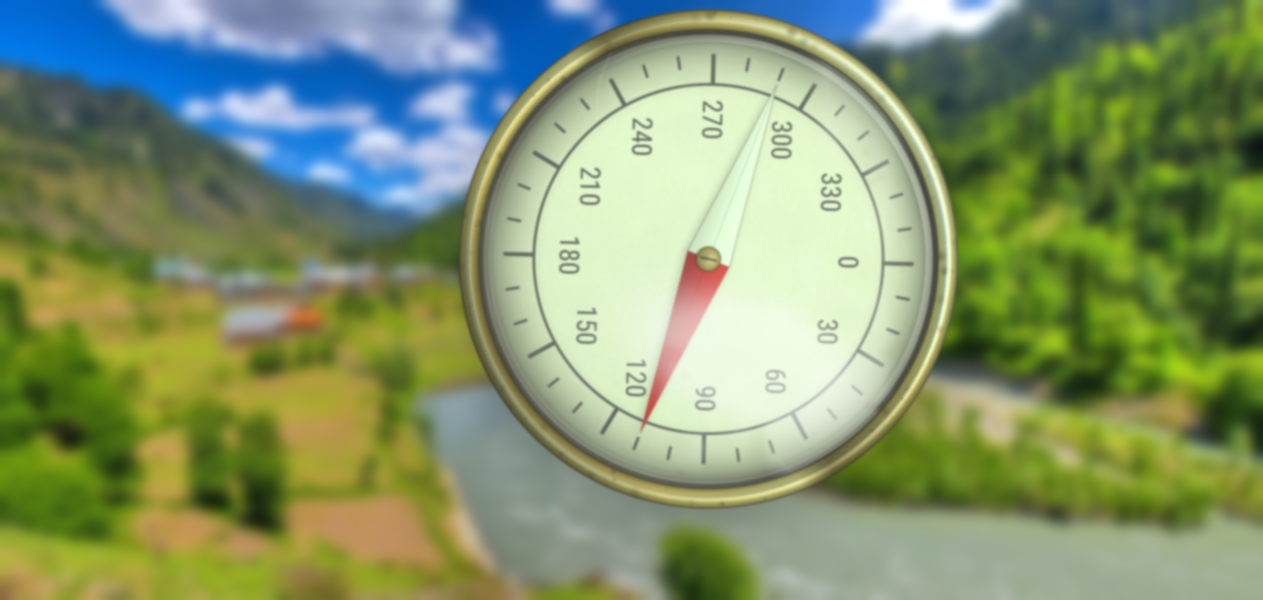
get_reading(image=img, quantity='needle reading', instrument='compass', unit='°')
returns 110 °
